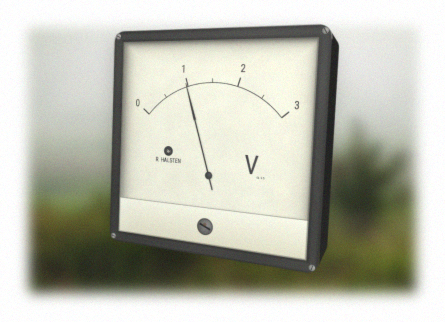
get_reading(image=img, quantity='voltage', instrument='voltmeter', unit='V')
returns 1 V
